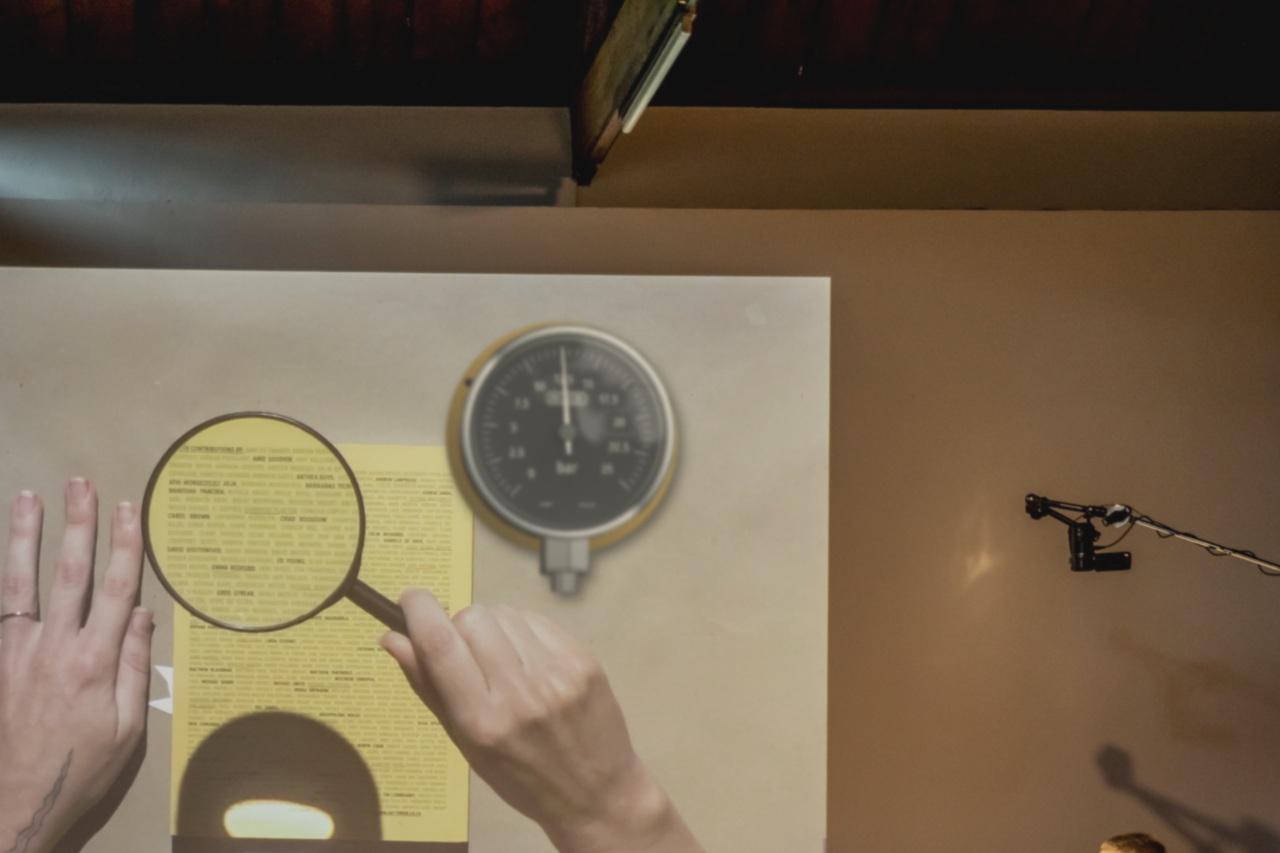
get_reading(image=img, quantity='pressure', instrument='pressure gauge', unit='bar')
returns 12.5 bar
